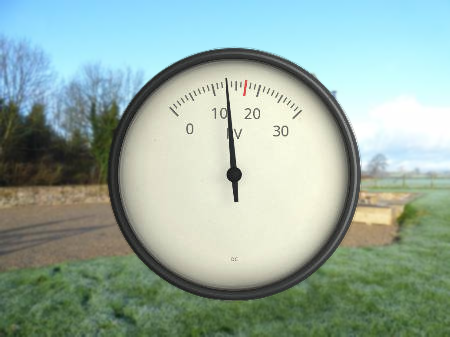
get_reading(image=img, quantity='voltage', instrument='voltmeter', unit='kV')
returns 13 kV
